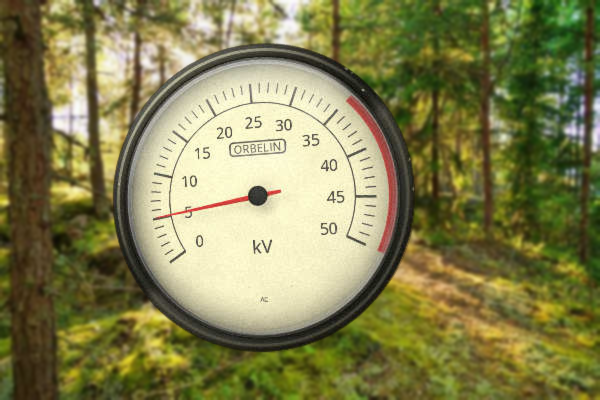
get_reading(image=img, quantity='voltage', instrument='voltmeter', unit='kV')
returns 5 kV
